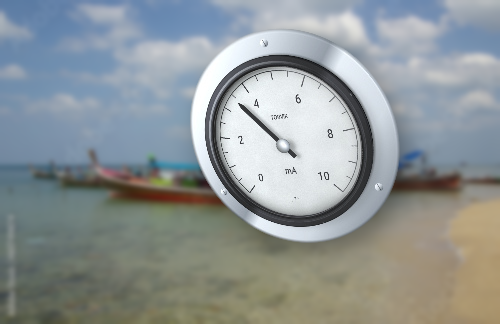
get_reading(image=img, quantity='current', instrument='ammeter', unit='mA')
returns 3.5 mA
